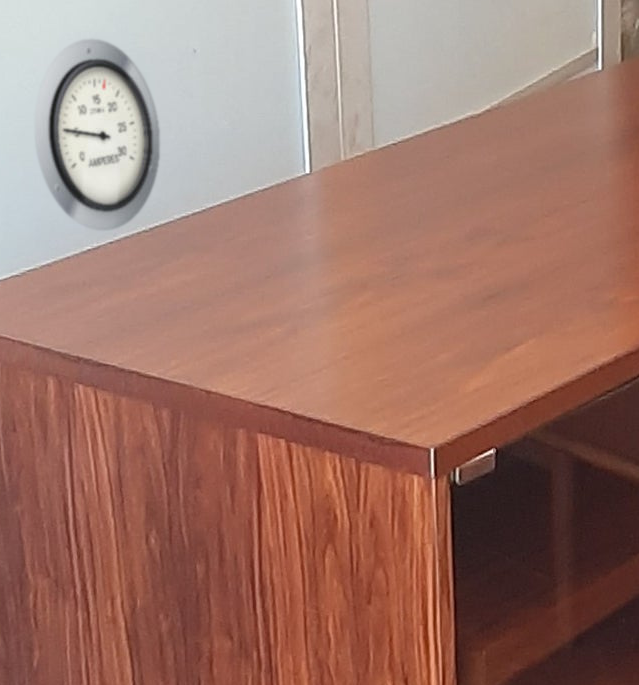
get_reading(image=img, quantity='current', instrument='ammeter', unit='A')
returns 5 A
